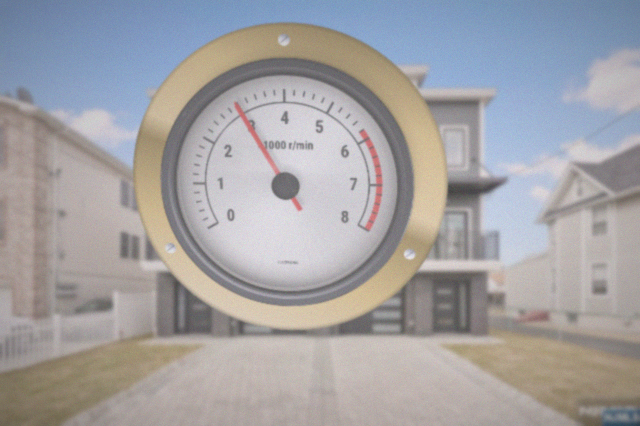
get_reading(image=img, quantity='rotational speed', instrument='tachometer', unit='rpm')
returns 3000 rpm
